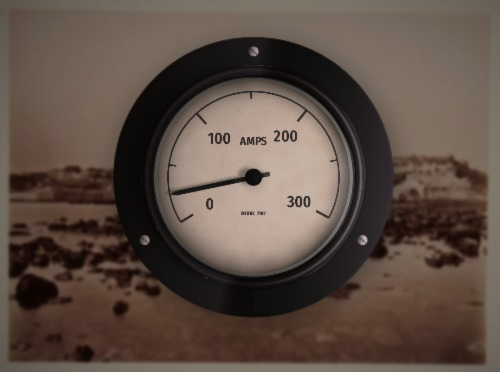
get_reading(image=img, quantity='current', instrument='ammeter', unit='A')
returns 25 A
